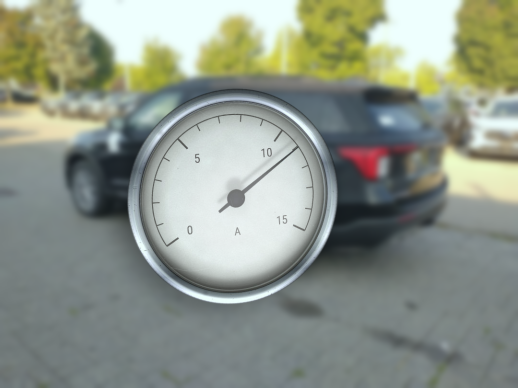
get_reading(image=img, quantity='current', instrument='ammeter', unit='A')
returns 11 A
